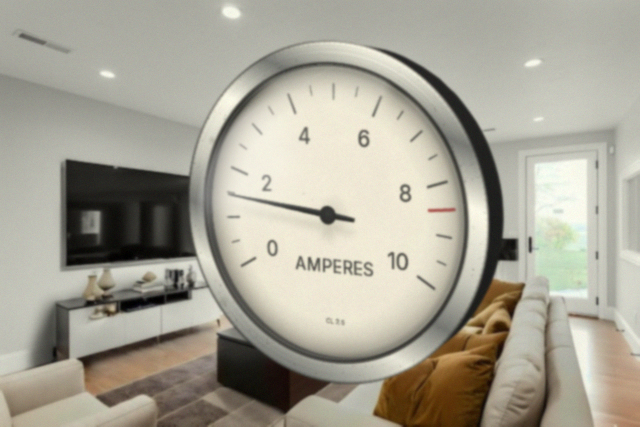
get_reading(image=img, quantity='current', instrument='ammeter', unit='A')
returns 1.5 A
